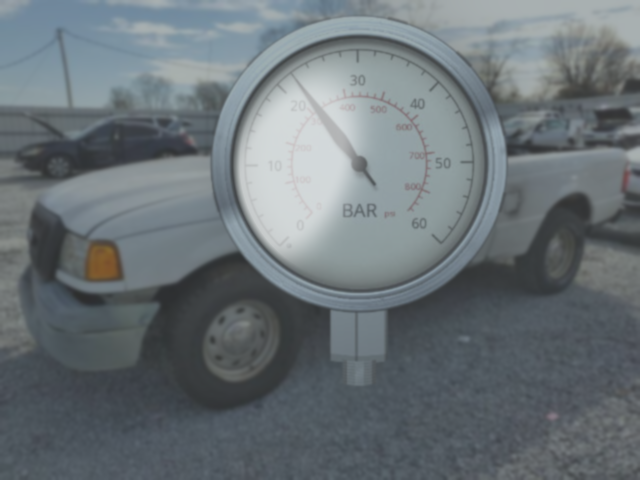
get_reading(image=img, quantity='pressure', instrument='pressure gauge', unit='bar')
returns 22 bar
